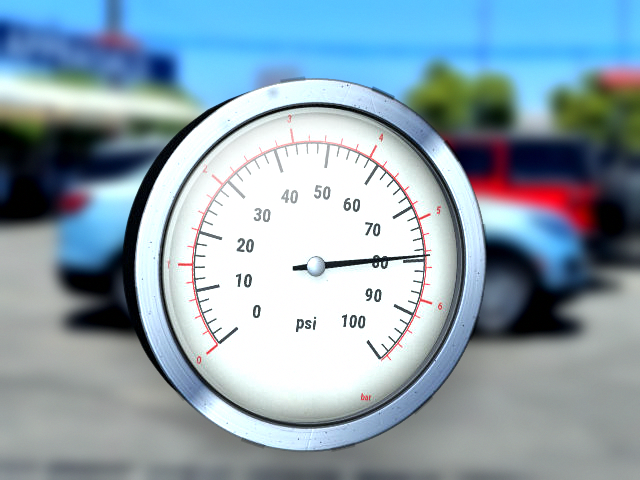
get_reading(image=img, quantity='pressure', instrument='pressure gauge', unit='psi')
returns 79 psi
